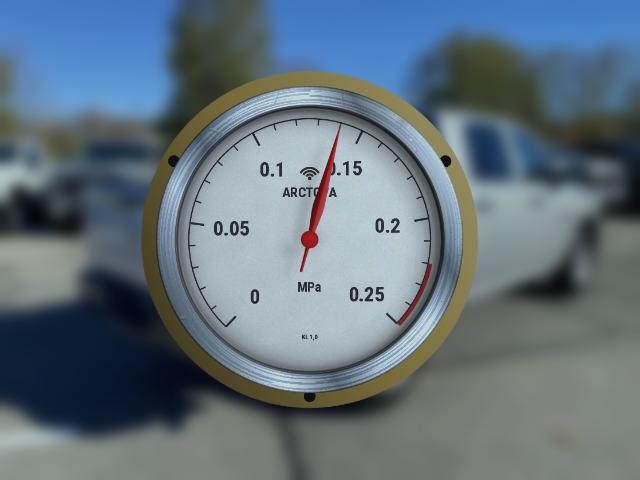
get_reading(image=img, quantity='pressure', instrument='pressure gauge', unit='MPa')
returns 0.14 MPa
